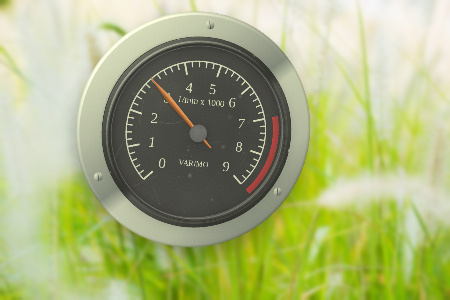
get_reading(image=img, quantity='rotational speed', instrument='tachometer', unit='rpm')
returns 3000 rpm
